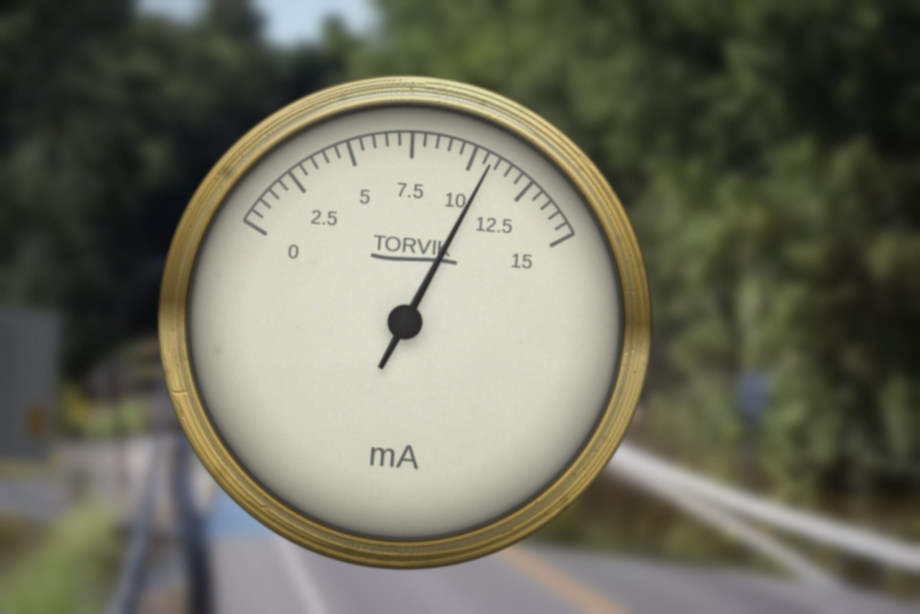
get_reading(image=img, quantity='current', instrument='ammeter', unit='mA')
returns 10.75 mA
